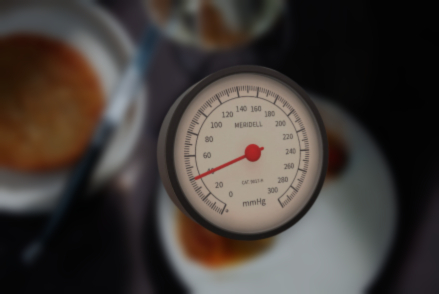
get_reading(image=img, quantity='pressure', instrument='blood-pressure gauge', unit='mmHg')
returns 40 mmHg
